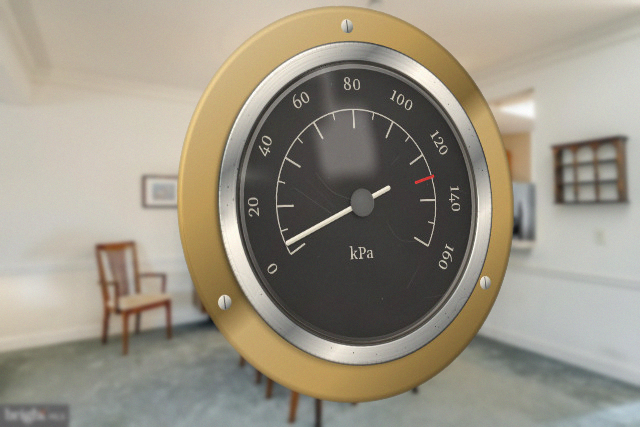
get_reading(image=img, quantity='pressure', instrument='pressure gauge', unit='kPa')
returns 5 kPa
